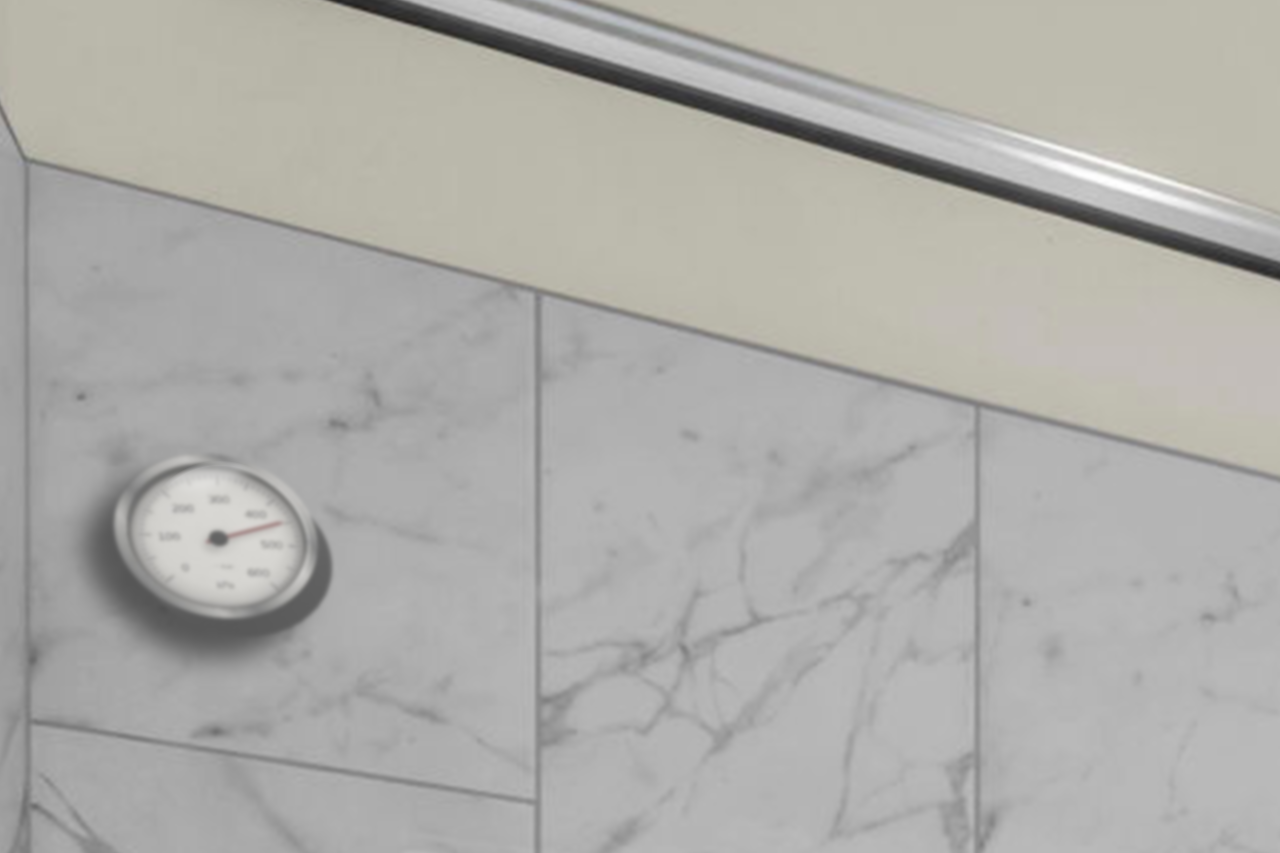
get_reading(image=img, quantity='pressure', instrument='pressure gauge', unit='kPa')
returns 450 kPa
